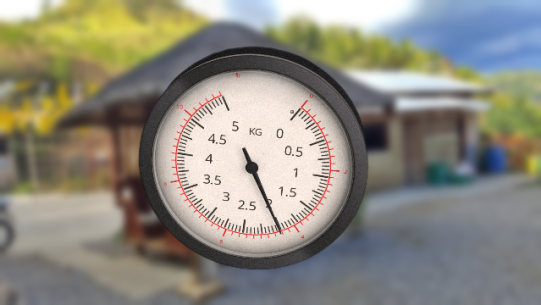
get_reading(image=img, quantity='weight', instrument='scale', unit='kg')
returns 2 kg
